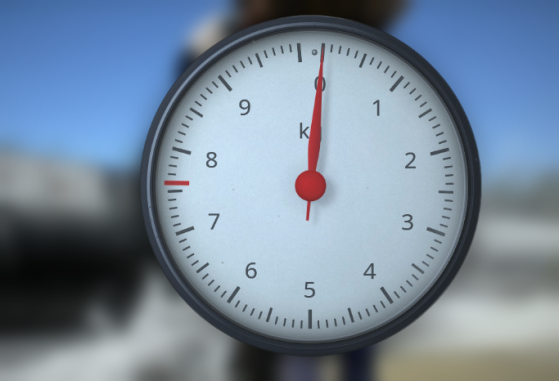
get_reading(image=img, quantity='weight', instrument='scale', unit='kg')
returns 0 kg
